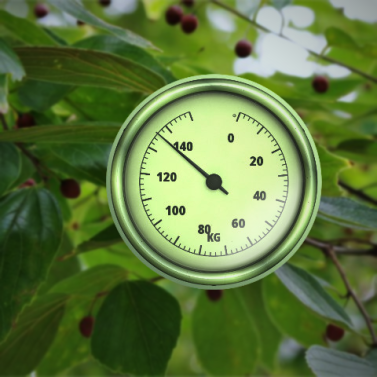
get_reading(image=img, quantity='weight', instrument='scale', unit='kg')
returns 136 kg
